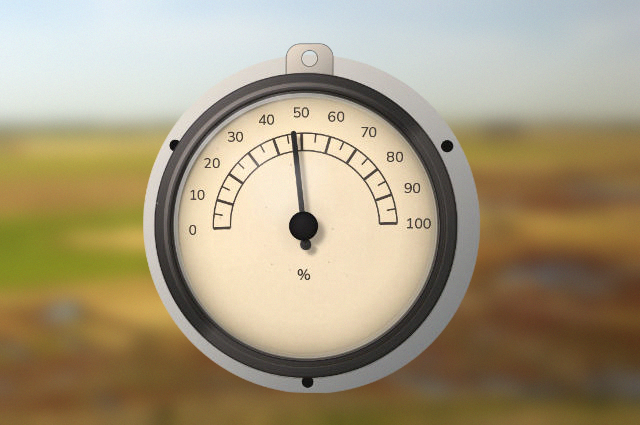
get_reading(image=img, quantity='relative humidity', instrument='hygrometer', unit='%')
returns 47.5 %
